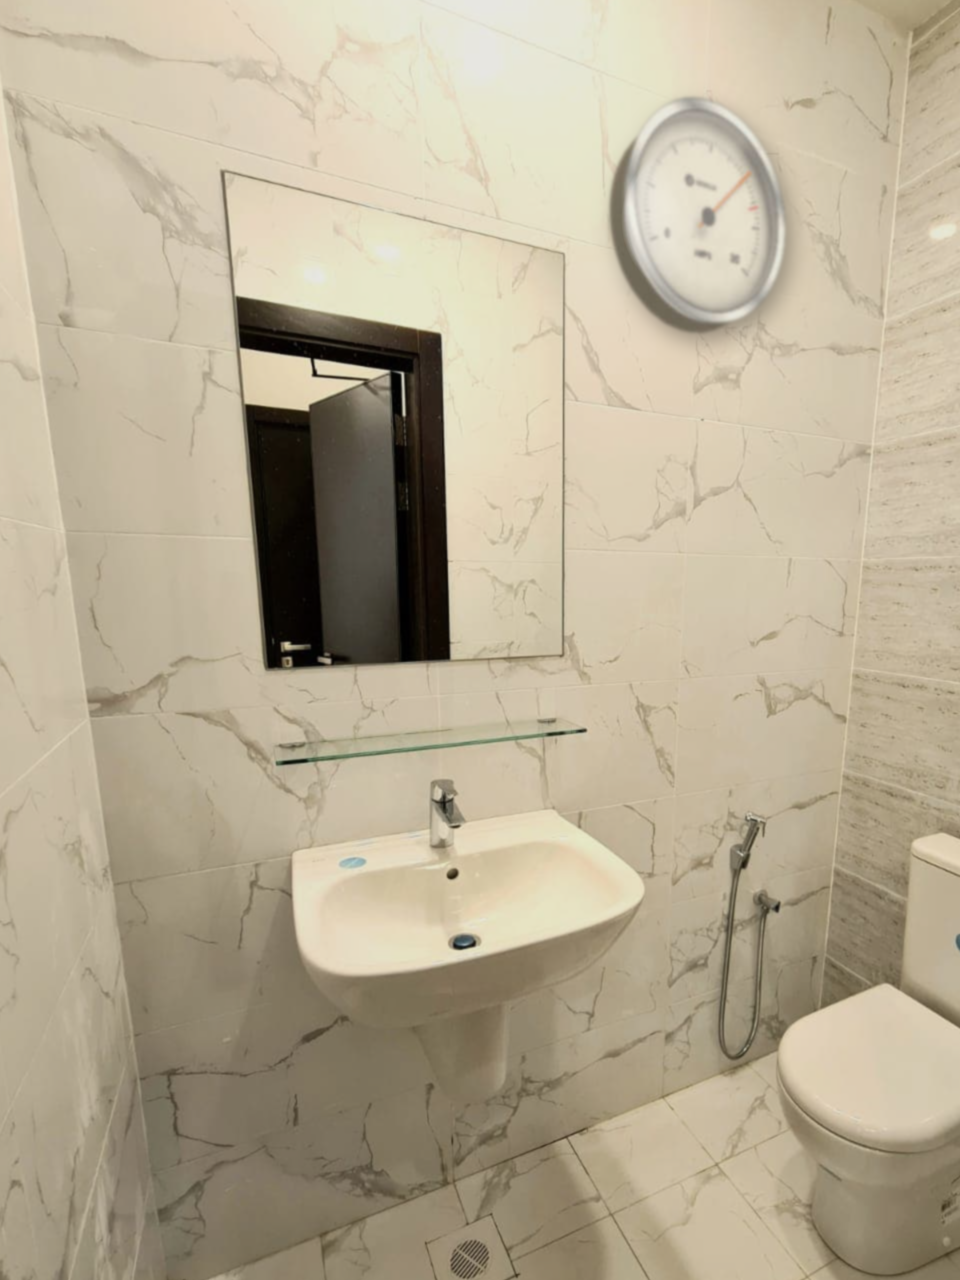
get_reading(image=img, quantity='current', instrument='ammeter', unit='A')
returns 20 A
